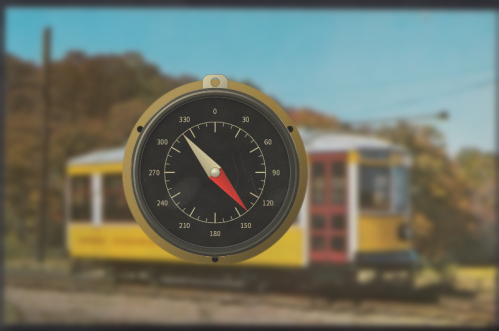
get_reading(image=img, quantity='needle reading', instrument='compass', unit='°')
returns 140 °
